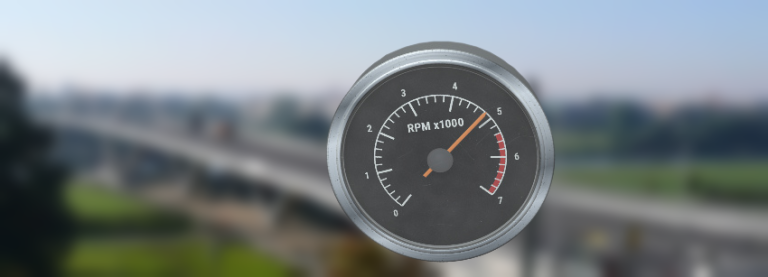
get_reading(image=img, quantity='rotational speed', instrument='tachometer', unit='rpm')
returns 4800 rpm
